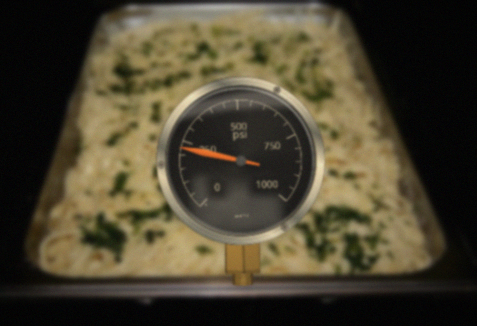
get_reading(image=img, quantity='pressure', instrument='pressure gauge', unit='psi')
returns 225 psi
